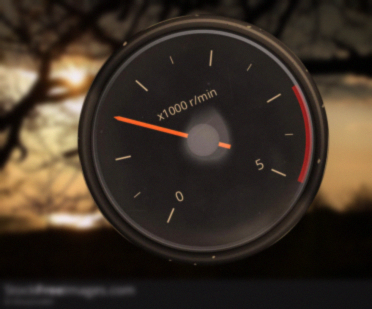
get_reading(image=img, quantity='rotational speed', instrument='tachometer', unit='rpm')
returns 1500 rpm
